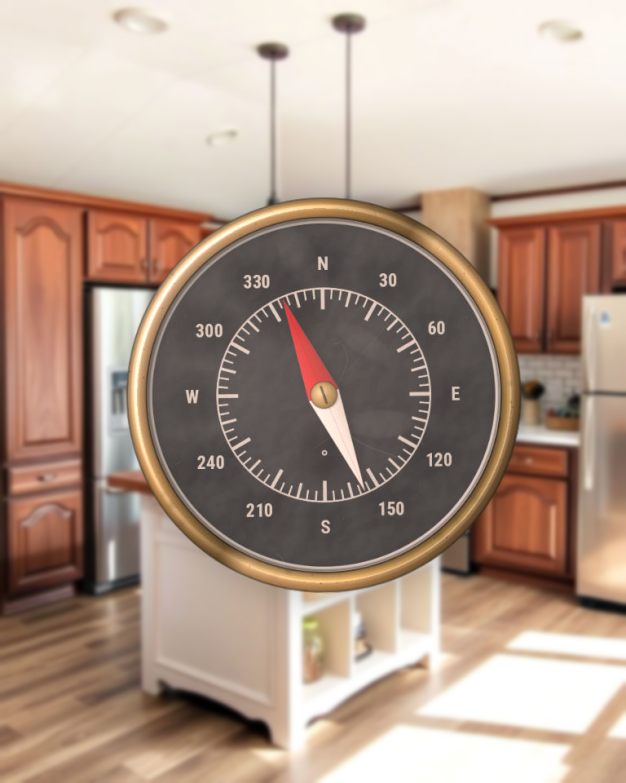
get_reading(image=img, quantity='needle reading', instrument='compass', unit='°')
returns 337.5 °
